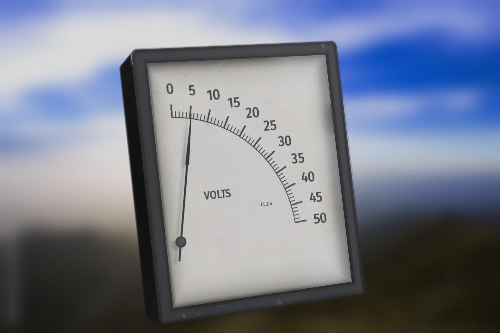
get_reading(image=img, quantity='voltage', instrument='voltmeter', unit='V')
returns 5 V
